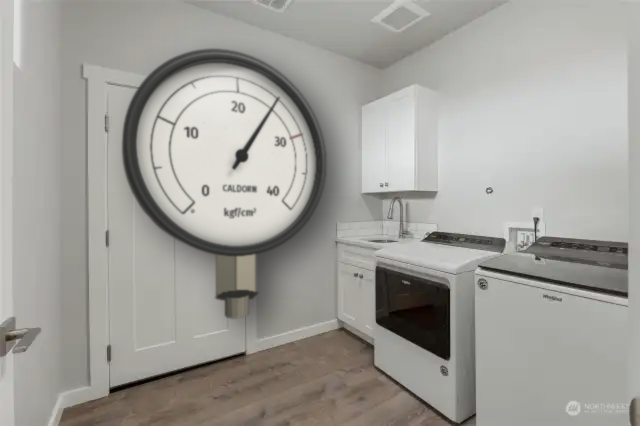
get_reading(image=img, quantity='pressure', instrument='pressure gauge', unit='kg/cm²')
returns 25 kg/cm²
